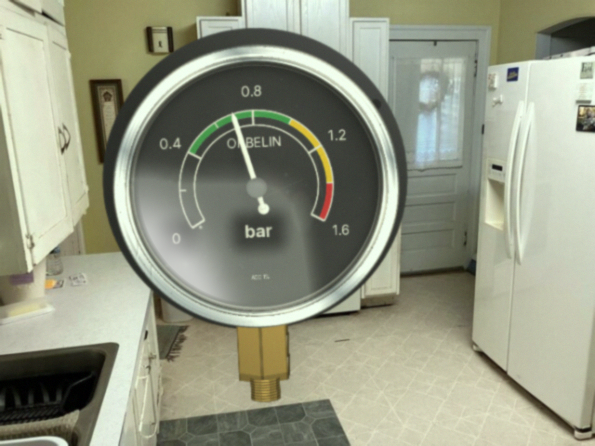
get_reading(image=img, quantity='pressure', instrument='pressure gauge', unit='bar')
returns 0.7 bar
